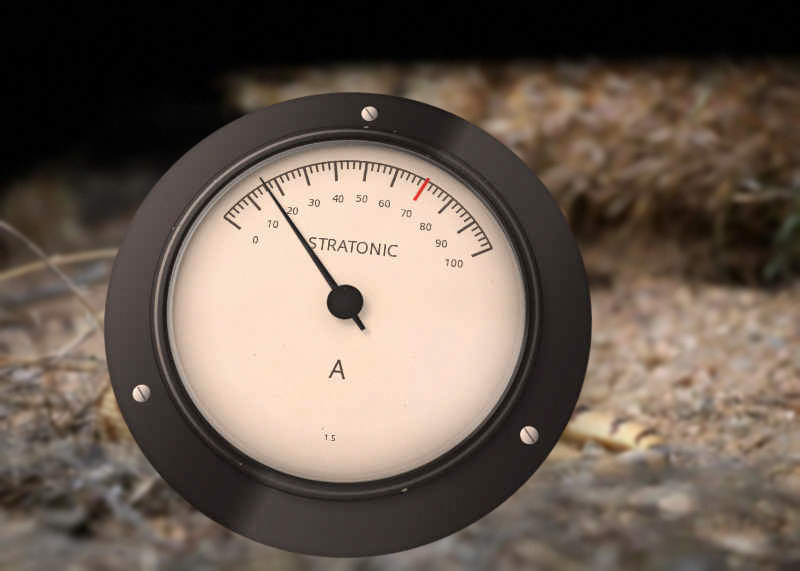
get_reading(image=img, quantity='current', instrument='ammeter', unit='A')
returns 16 A
